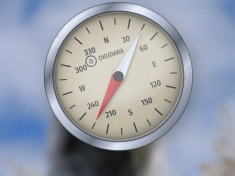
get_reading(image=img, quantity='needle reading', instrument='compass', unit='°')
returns 225 °
